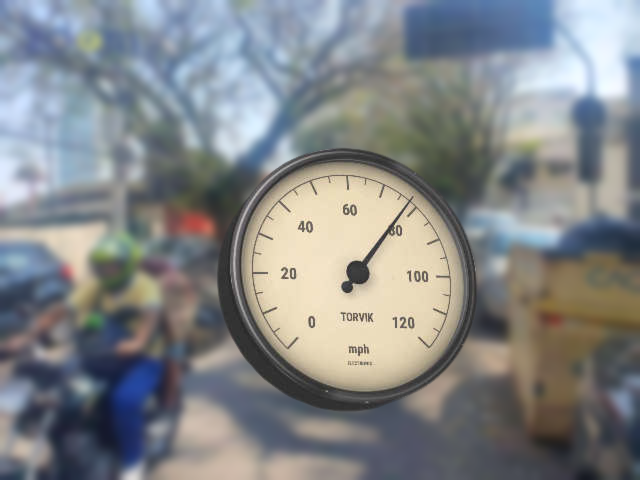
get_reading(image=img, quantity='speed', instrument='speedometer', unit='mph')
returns 77.5 mph
